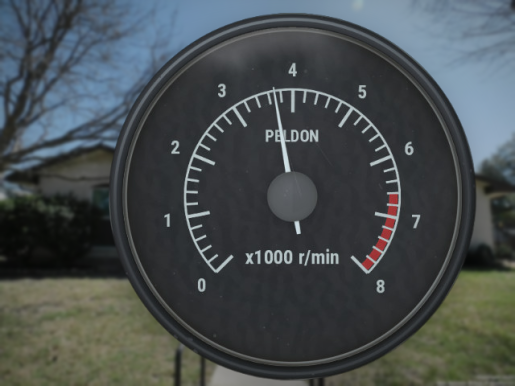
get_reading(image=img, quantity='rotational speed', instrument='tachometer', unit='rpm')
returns 3700 rpm
